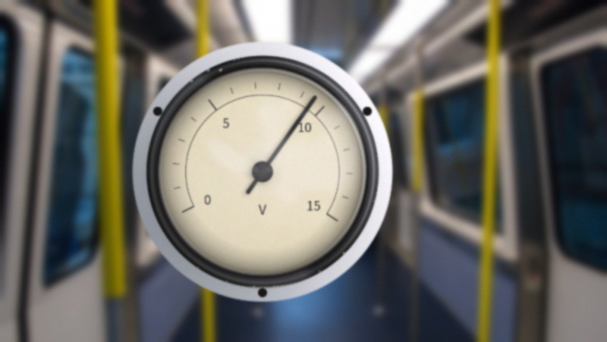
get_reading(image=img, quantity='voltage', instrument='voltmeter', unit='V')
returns 9.5 V
